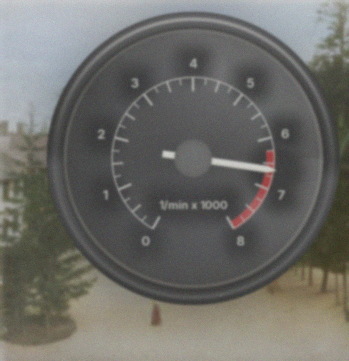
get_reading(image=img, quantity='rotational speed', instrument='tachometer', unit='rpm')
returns 6625 rpm
